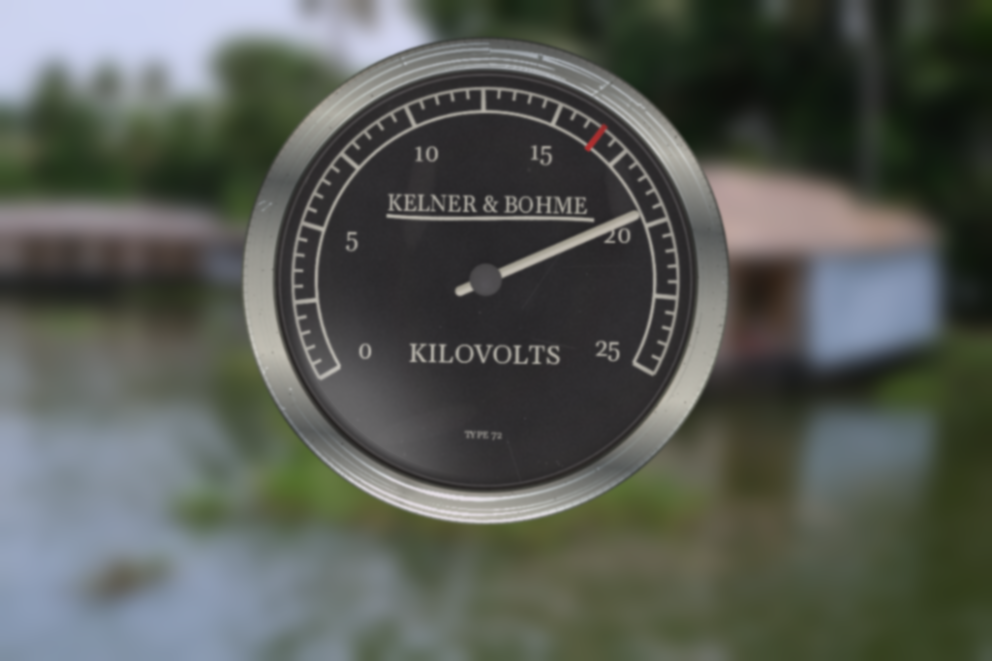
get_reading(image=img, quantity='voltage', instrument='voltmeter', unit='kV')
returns 19.5 kV
